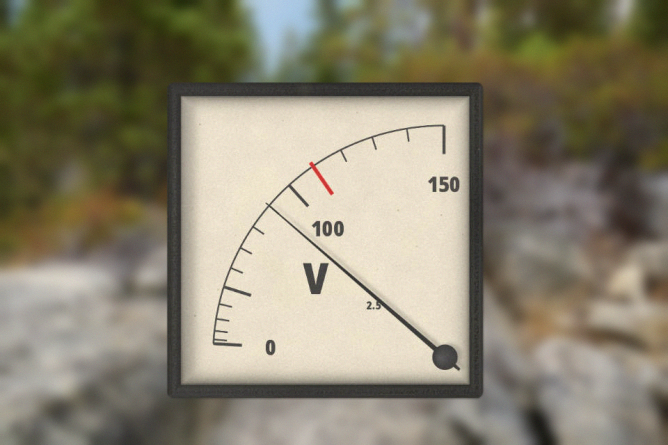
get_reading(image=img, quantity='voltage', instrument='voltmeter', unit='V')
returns 90 V
